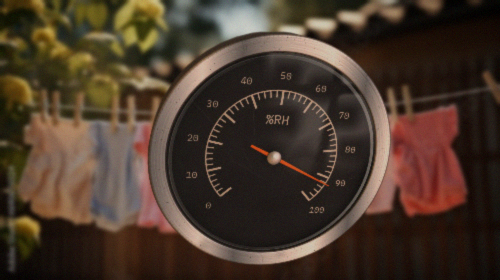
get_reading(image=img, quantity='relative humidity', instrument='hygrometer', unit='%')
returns 92 %
